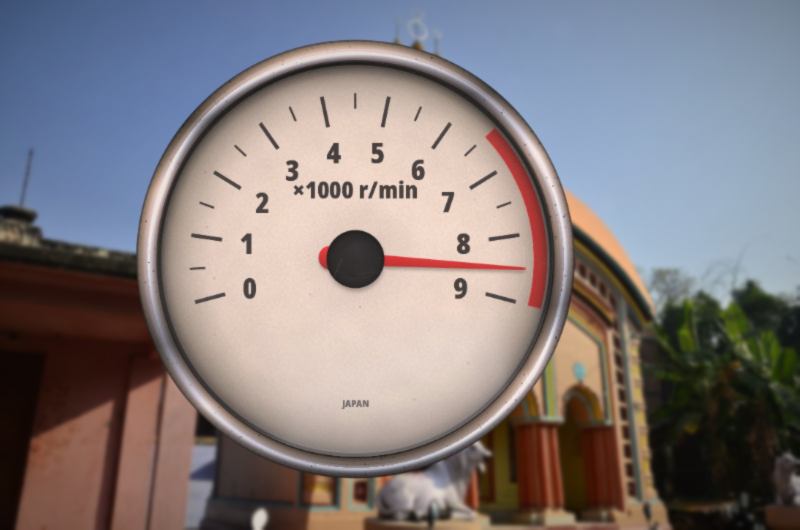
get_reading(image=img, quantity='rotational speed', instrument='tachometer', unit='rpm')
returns 8500 rpm
